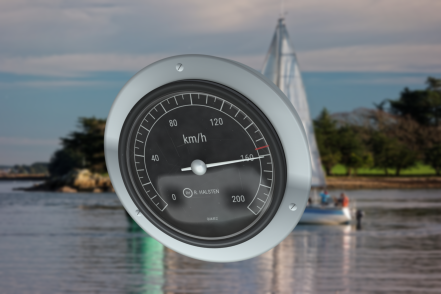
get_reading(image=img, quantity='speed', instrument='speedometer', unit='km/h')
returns 160 km/h
